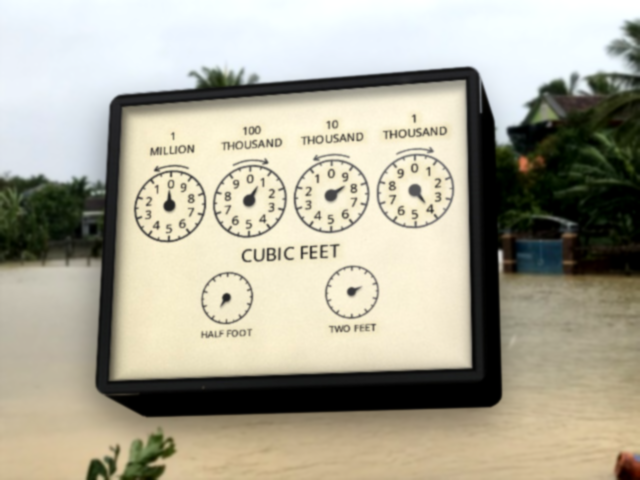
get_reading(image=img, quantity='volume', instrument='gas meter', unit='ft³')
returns 8400 ft³
